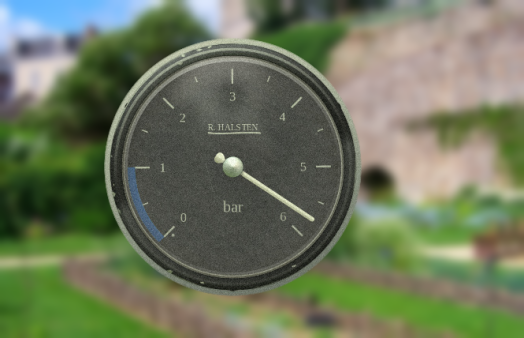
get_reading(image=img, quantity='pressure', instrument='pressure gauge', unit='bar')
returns 5.75 bar
